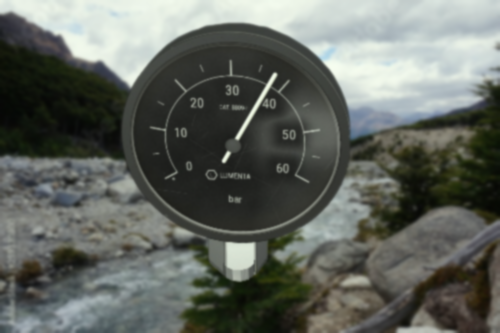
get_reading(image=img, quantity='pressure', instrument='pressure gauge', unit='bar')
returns 37.5 bar
